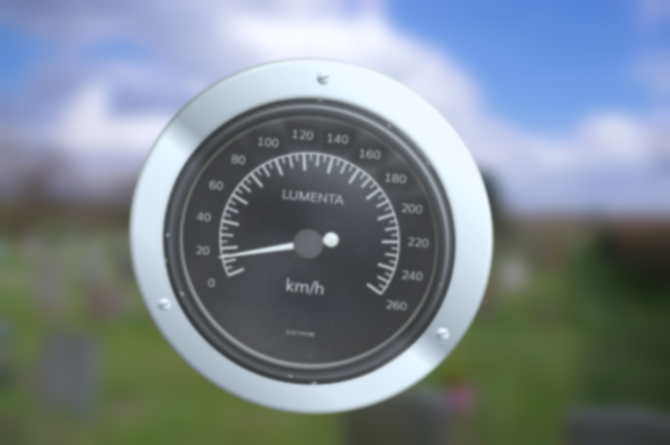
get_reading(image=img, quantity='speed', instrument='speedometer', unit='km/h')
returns 15 km/h
